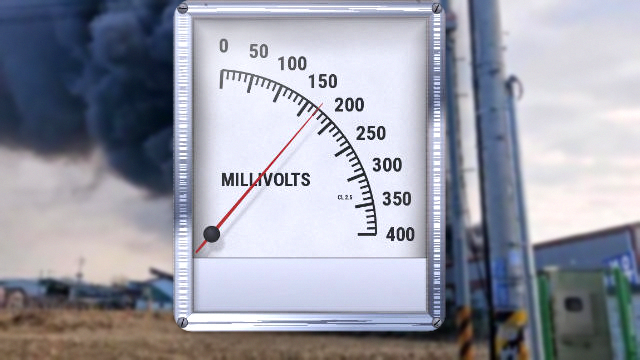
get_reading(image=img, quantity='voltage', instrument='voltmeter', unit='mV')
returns 170 mV
